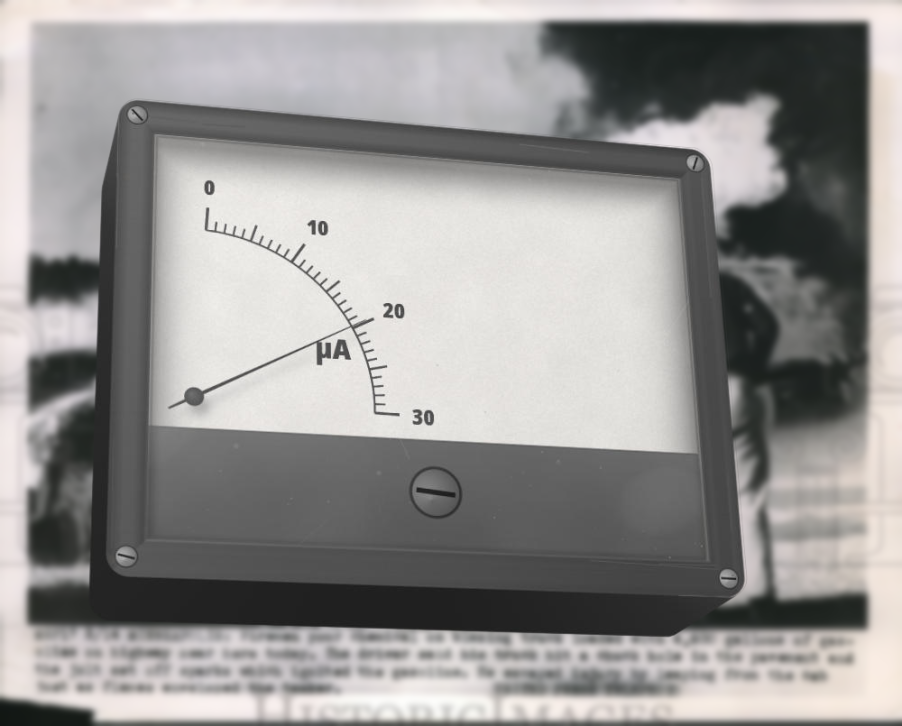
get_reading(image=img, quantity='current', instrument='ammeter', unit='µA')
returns 20 µA
